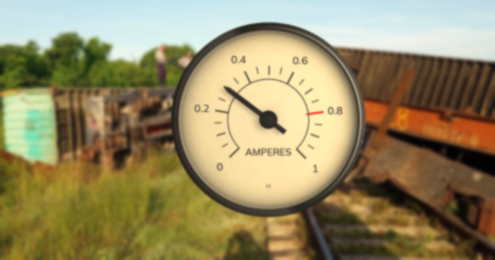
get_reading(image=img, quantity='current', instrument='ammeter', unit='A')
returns 0.3 A
